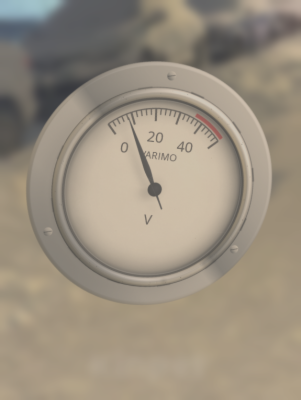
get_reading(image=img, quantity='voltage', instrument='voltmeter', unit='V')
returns 8 V
